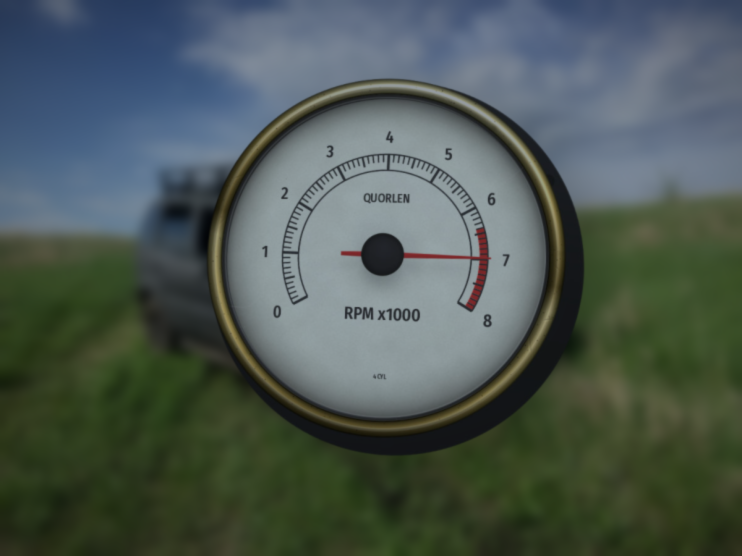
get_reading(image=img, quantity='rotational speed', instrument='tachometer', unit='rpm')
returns 7000 rpm
